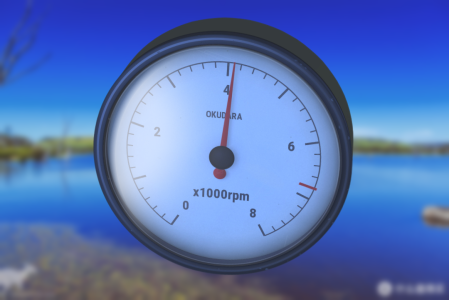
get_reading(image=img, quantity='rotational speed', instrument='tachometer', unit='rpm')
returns 4100 rpm
